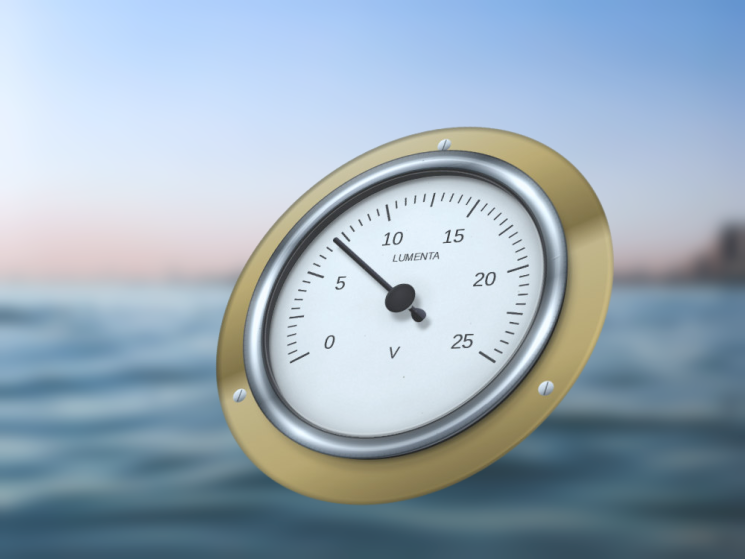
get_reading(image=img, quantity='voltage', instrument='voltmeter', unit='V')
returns 7 V
